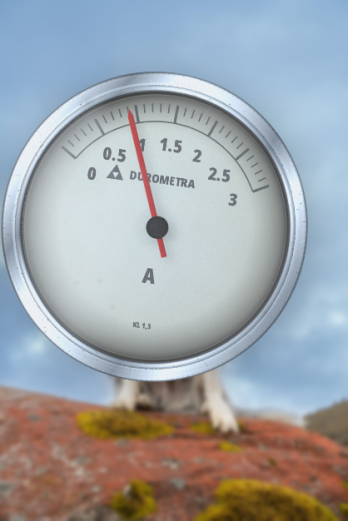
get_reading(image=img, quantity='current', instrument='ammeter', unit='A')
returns 0.9 A
